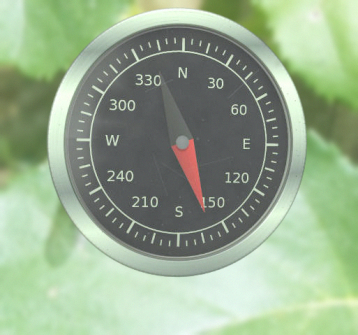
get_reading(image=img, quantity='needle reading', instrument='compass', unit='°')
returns 160 °
